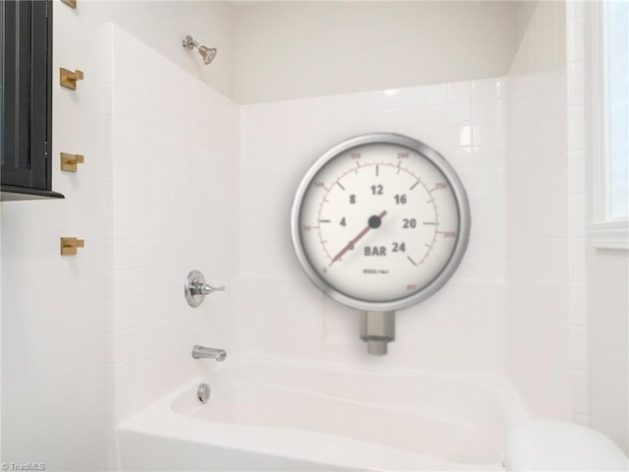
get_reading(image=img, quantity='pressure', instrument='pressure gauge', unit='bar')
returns 0 bar
